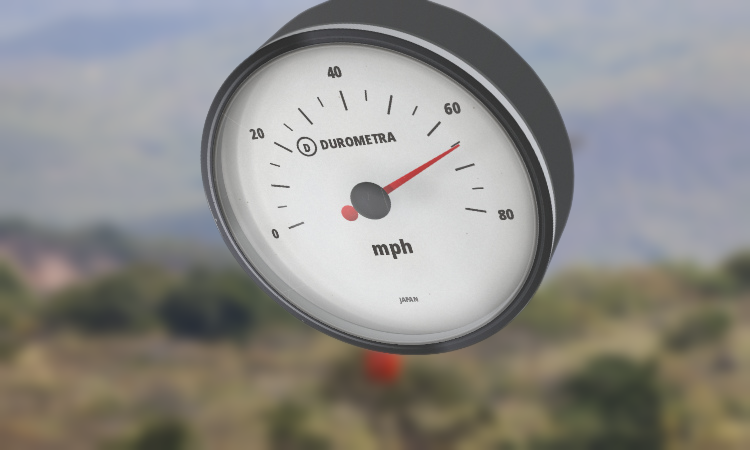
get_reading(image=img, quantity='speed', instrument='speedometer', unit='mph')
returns 65 mph
